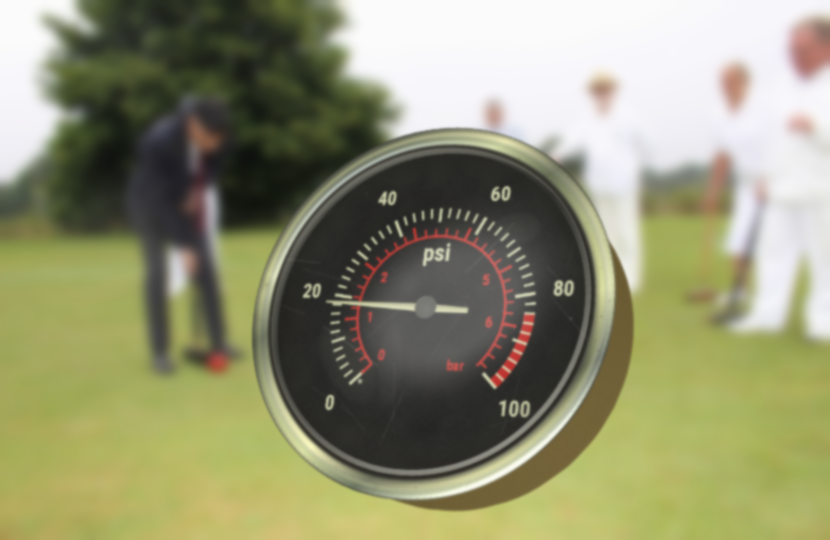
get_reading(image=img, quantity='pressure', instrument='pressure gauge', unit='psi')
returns 18 psi
